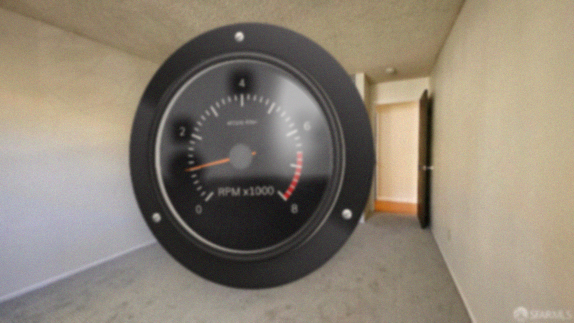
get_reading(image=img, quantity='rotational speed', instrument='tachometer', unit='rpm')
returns 1000 rpm
